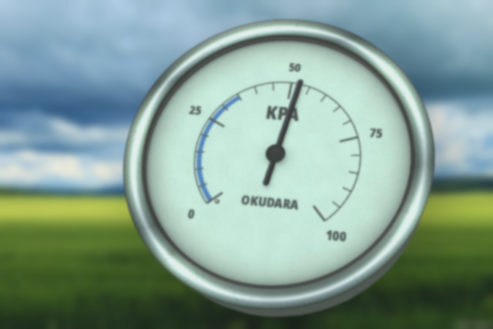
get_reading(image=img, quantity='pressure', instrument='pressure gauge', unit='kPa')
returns 52.5 kPa
